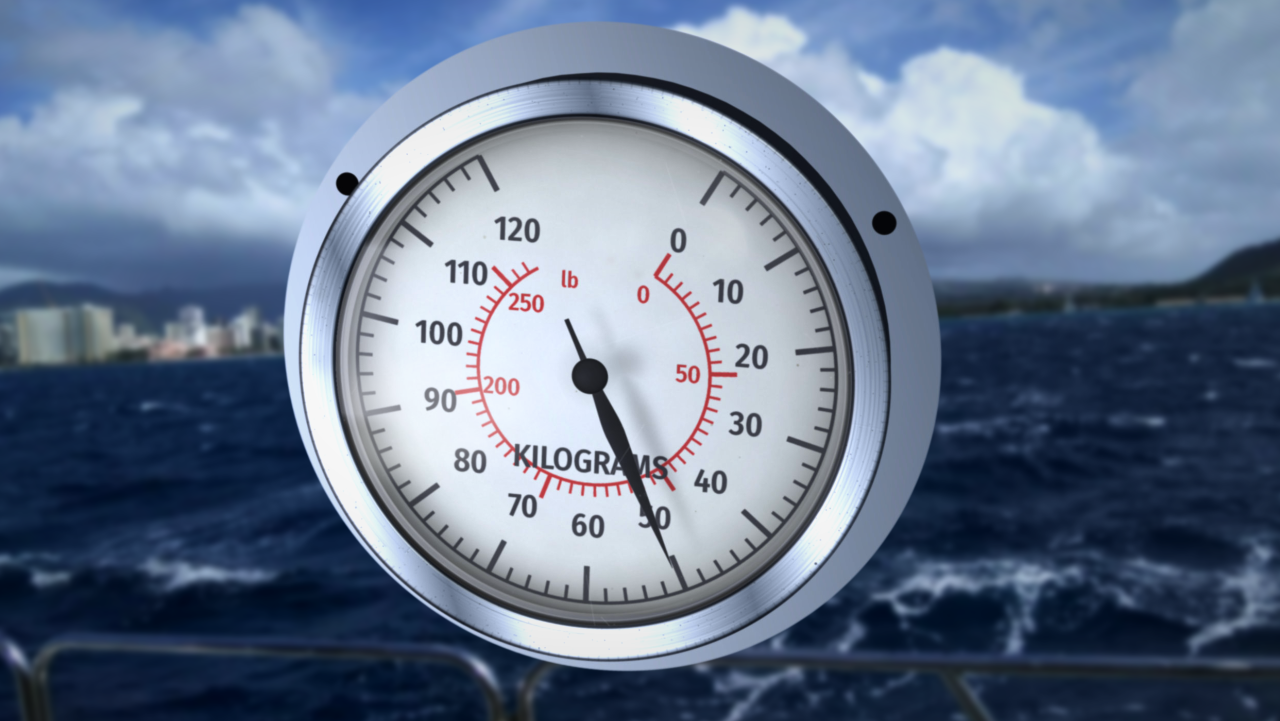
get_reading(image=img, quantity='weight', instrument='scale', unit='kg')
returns 50 kg
